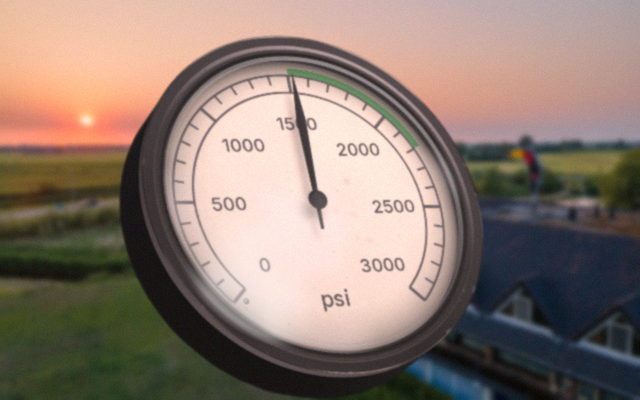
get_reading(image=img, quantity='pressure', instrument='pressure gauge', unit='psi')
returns 1500 psi
